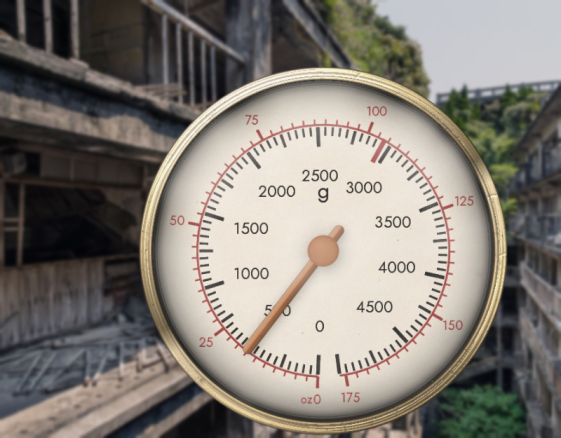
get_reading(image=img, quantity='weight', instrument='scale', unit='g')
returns 500 g
